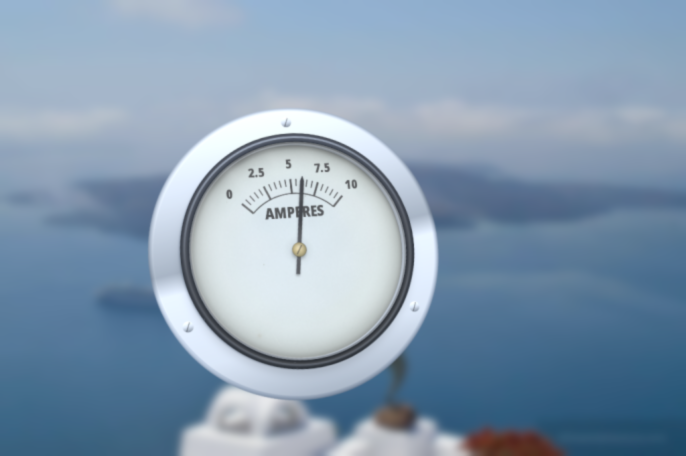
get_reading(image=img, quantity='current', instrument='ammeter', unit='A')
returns 6 A
